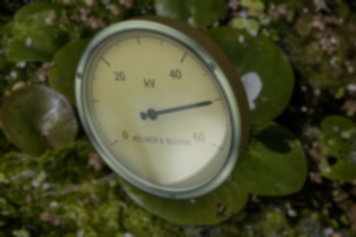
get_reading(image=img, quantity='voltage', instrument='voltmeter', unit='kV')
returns 50 kV
